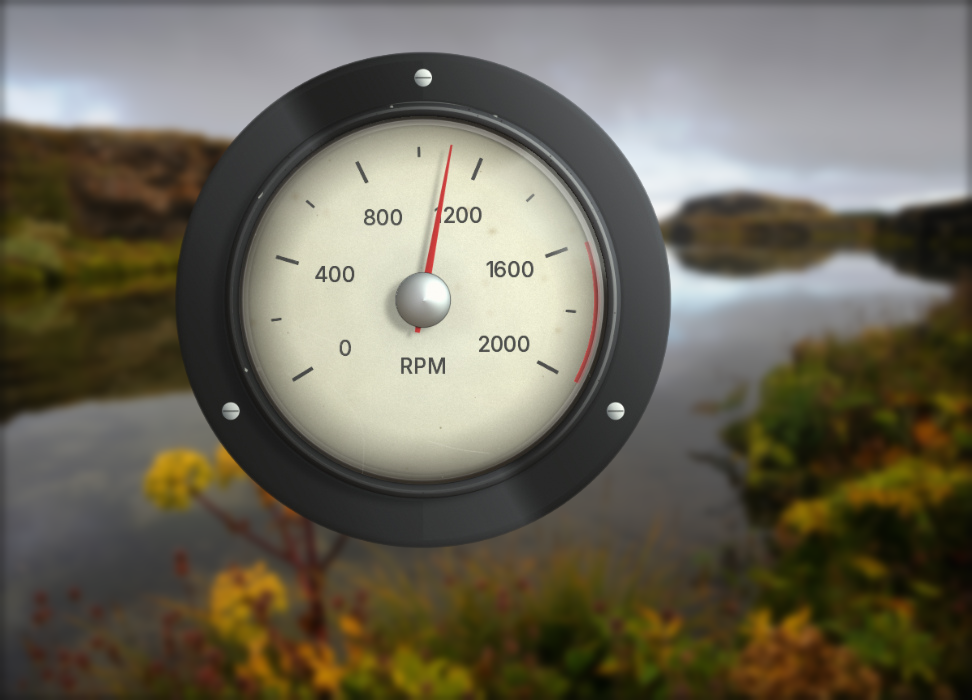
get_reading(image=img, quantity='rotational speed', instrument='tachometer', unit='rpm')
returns 1100 rpm
